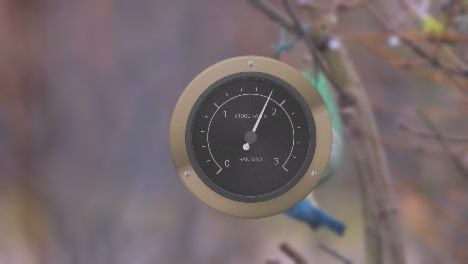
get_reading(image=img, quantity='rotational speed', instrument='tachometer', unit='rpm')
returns 1800 rpm
